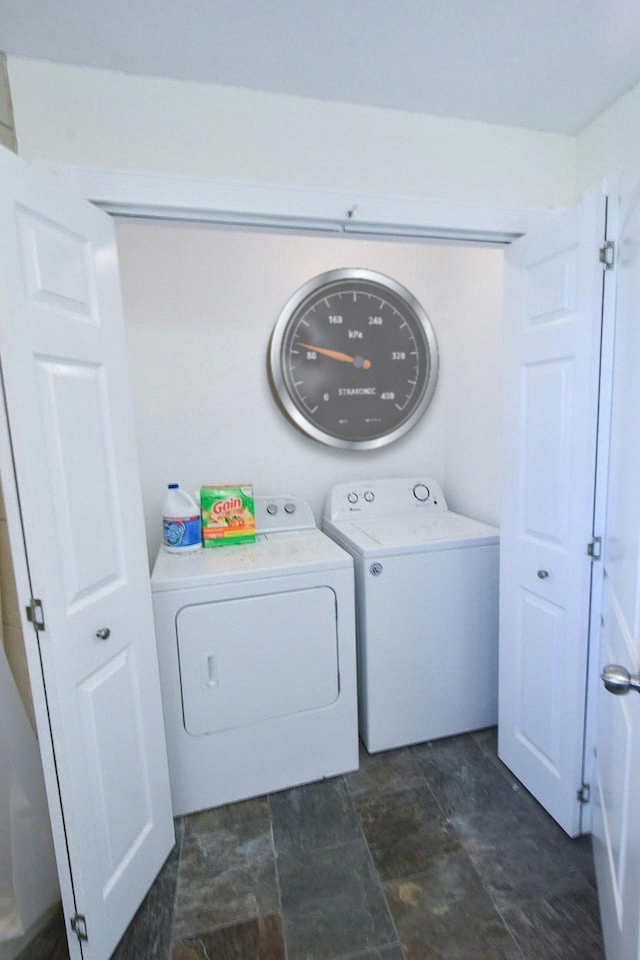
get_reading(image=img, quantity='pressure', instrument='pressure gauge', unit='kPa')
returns 90 kPa
